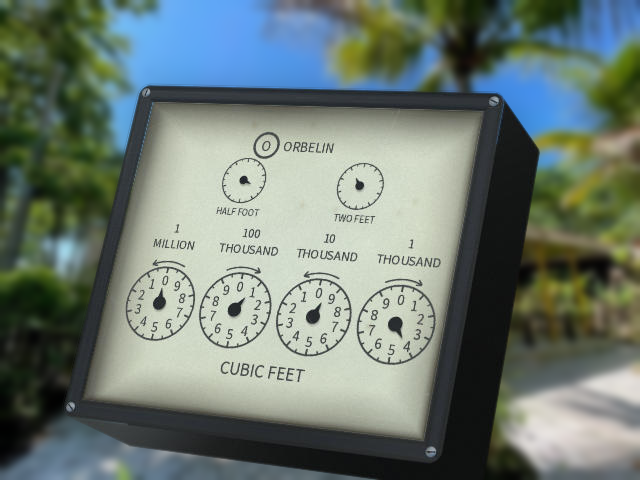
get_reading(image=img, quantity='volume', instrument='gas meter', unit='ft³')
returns 9400 ft³
